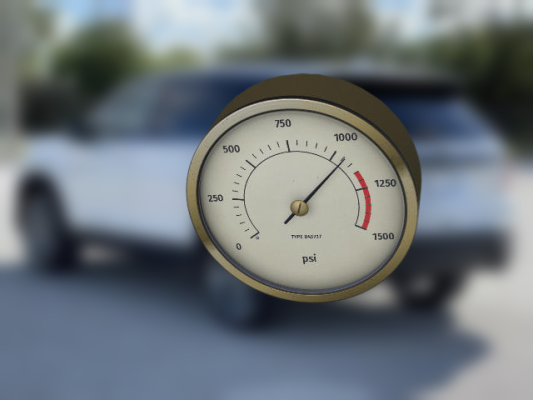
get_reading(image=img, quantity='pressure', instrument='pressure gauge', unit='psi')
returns 1050 psi
